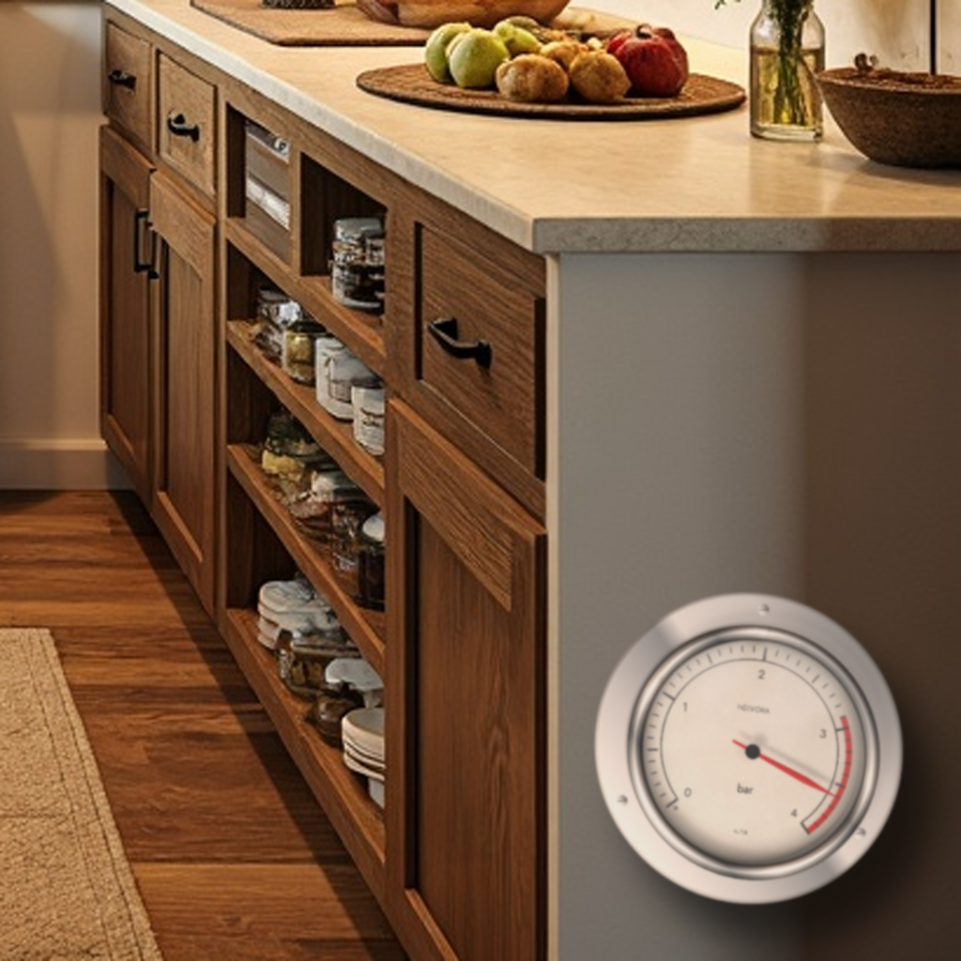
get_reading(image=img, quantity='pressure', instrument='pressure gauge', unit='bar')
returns 3.6 bar
